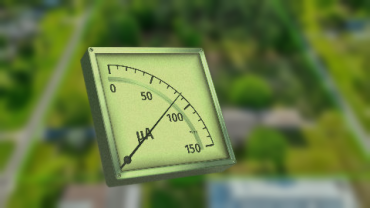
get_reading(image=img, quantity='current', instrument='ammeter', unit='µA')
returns 85 µA
